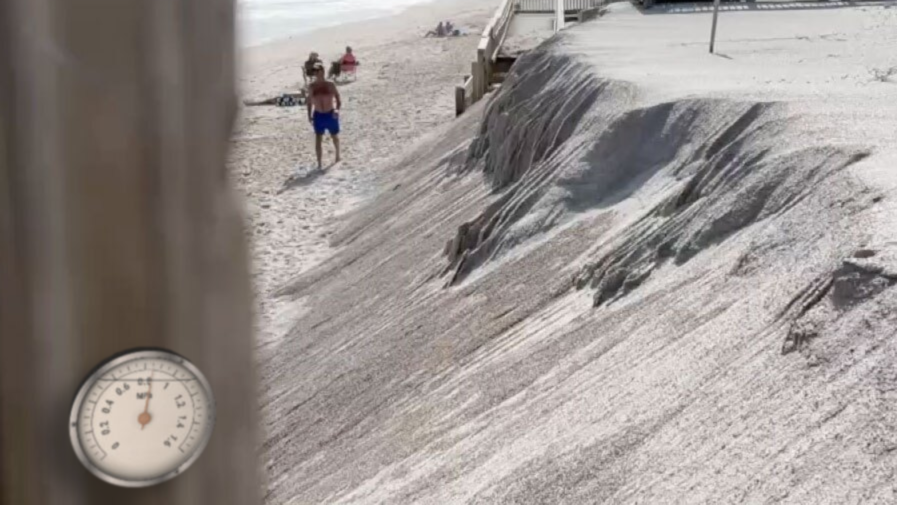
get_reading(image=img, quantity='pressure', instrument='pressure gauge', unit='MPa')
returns 0.85 MPa
